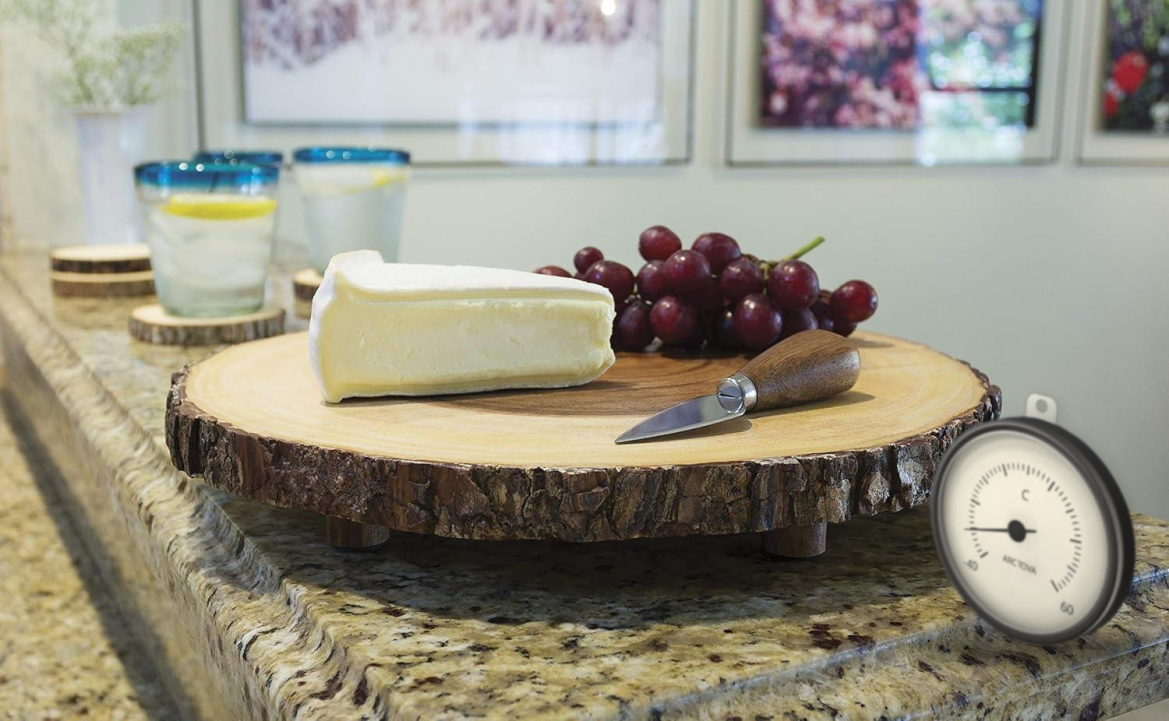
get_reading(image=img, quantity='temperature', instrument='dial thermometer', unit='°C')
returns -30 °C
